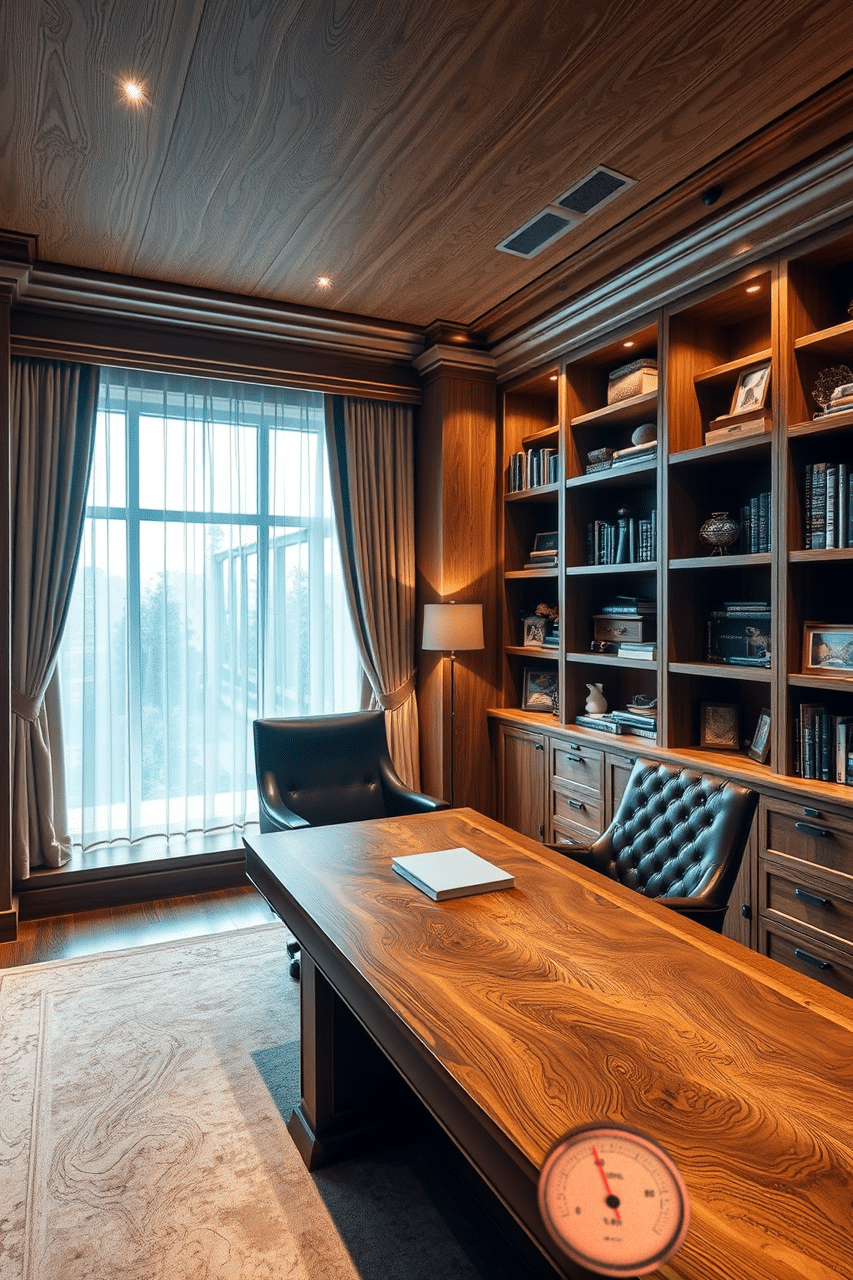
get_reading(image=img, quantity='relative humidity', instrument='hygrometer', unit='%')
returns 40 %
